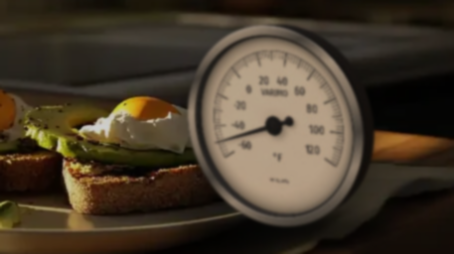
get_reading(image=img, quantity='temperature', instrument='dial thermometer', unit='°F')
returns -50 °F
